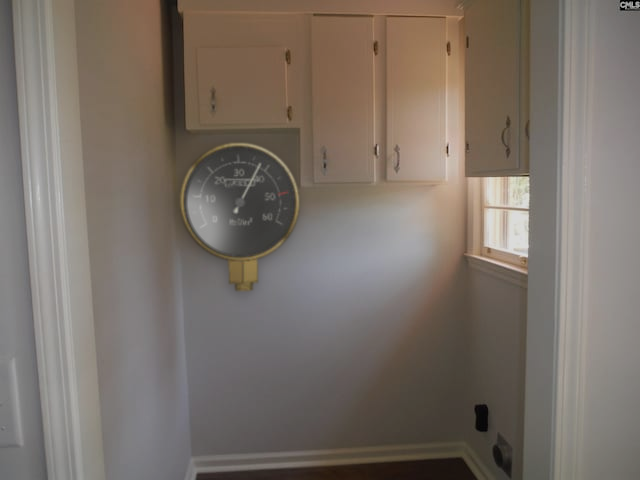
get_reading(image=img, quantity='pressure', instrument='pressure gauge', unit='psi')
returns 37.5 psi
